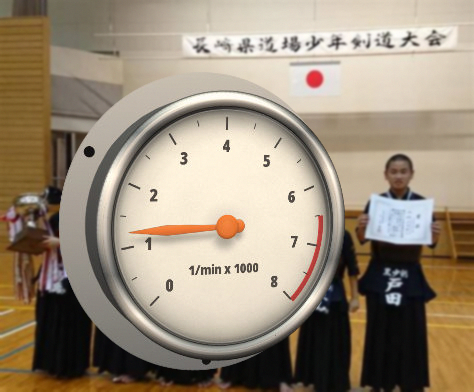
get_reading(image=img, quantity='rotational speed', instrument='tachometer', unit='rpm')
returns 1250 rpm
